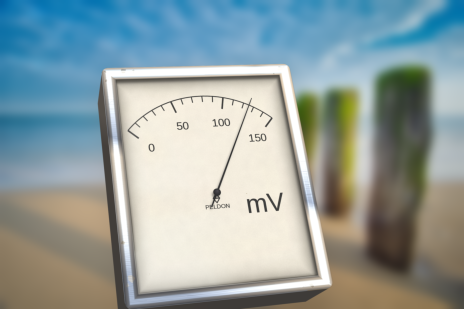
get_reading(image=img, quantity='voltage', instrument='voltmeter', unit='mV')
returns 125 mV
